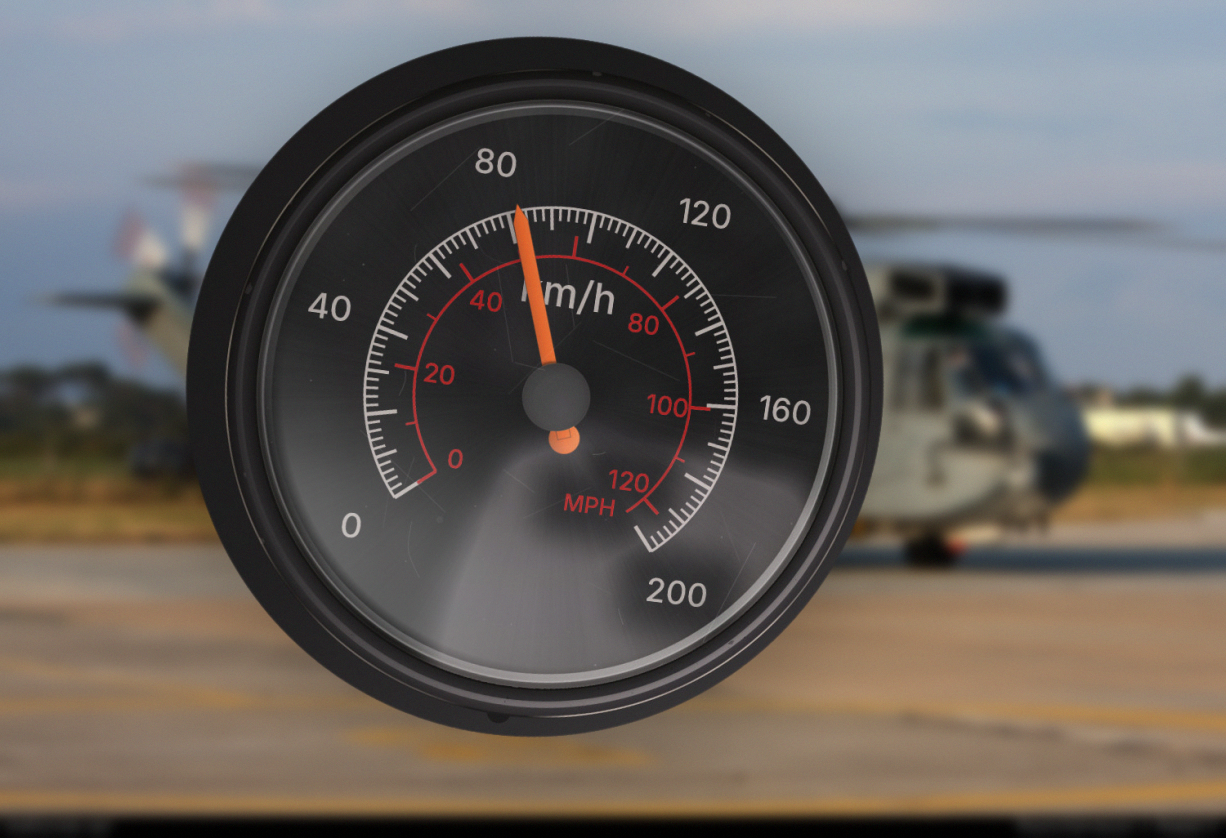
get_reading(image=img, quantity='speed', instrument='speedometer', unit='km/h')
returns 82 km/h
